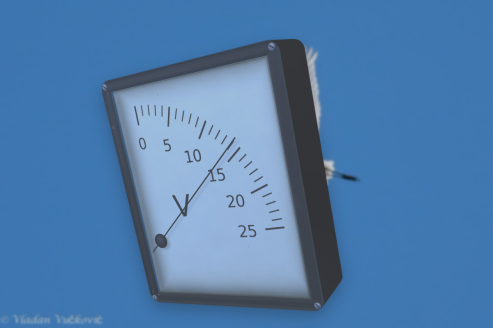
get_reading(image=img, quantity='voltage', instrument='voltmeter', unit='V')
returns 14 V
